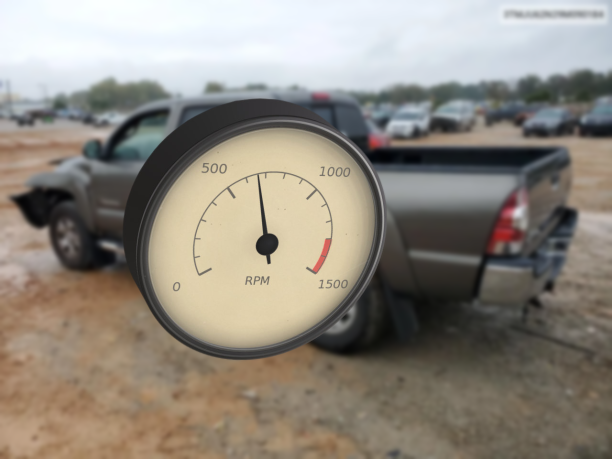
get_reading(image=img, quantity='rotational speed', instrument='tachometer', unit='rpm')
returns 650 rpm
